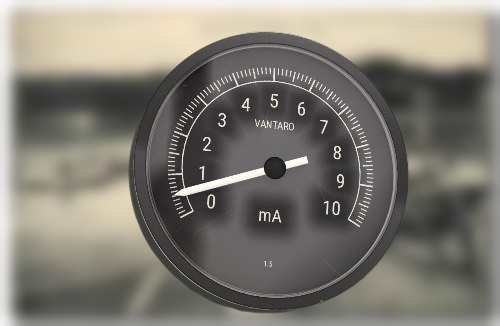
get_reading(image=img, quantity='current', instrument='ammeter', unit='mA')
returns 0.5 mA
